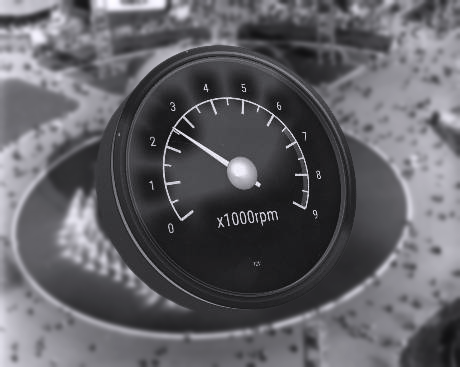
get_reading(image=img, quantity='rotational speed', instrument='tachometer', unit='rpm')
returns 2500 rpm
